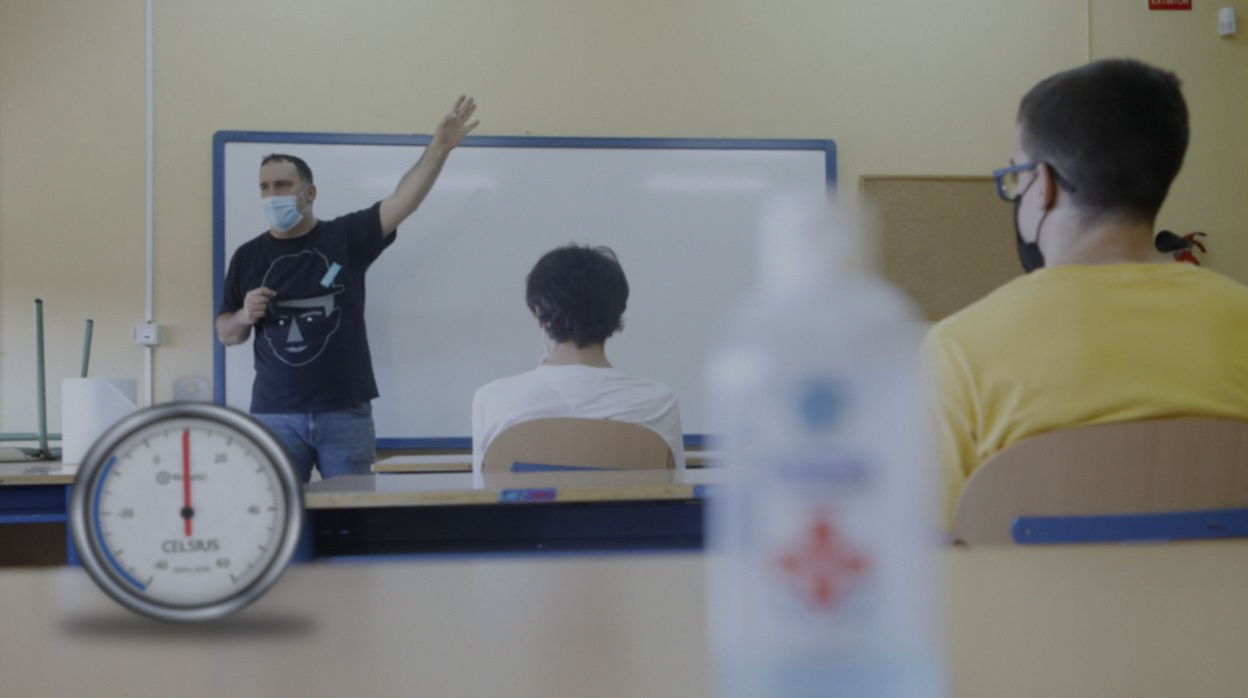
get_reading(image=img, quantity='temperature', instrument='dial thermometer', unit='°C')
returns 10 °C
